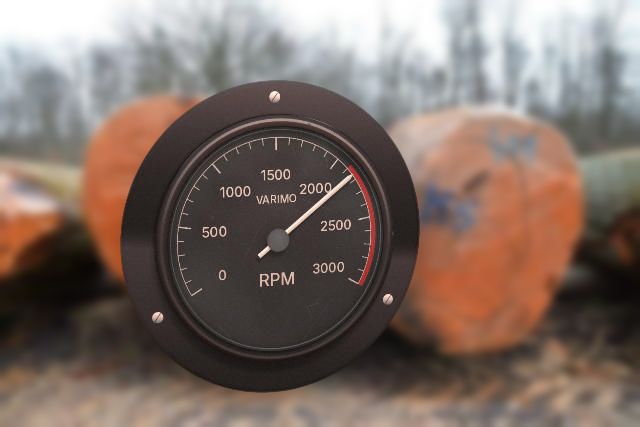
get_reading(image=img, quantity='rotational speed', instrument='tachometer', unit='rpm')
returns 2150 rpm
